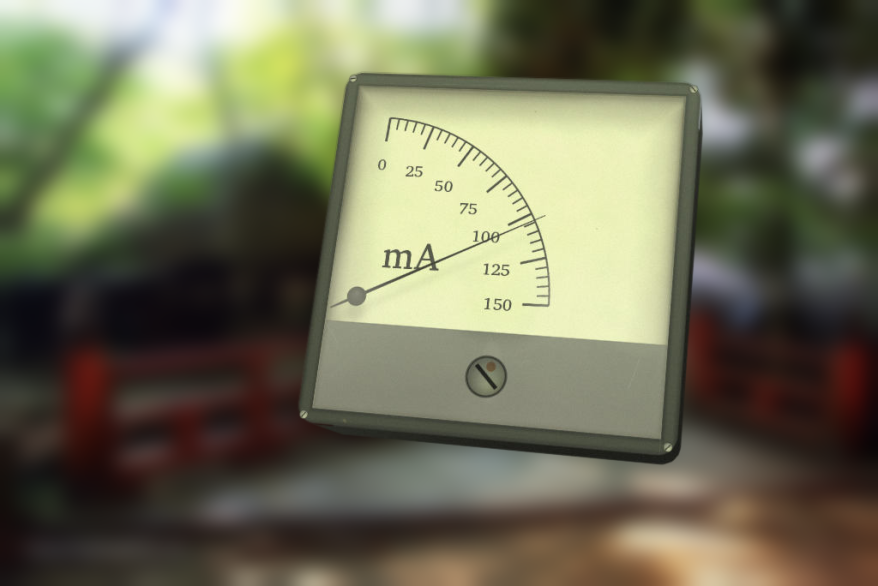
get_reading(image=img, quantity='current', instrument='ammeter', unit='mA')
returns 105 mA
